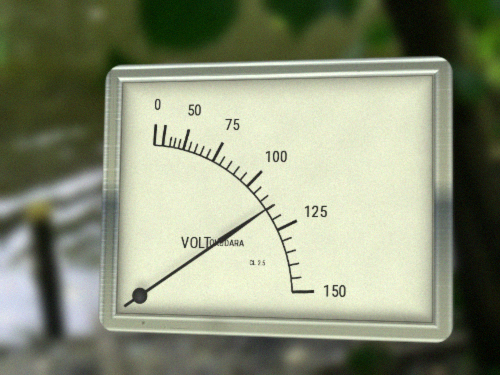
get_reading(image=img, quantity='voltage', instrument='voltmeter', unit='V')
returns 115 V
